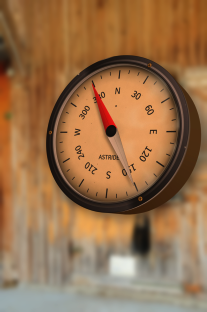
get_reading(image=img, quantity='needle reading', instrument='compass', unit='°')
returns 330 °
